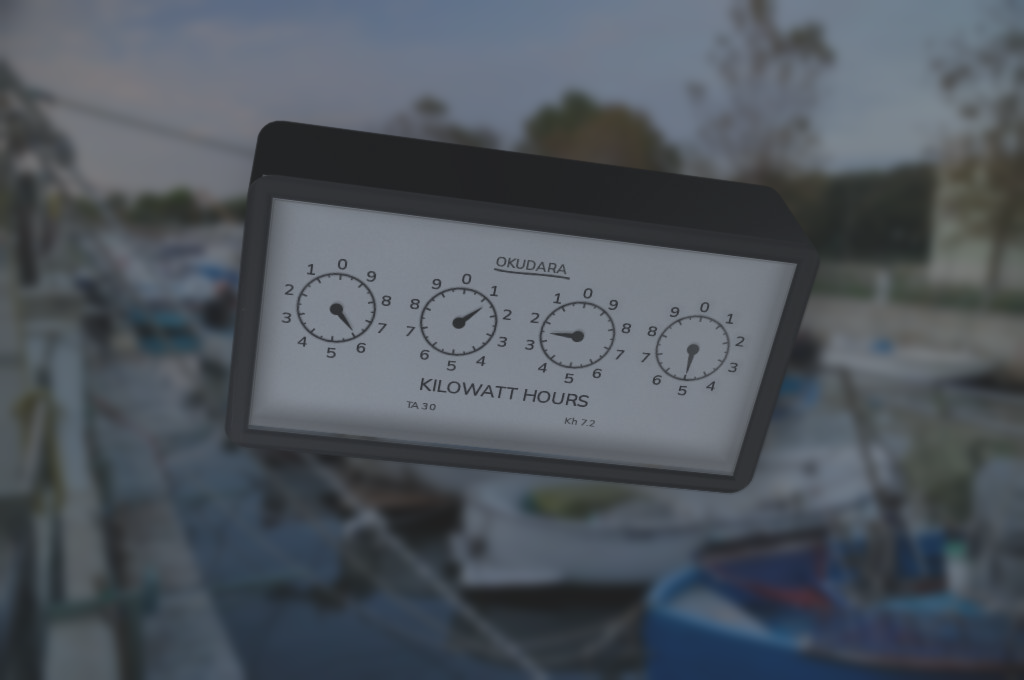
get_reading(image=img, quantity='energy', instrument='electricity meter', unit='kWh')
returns 6125 kWh
